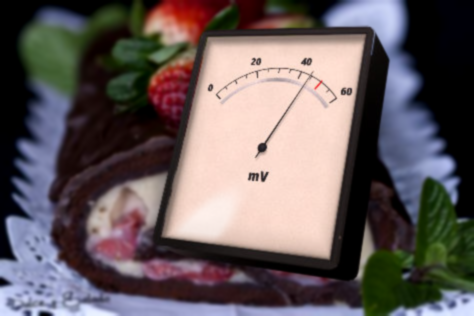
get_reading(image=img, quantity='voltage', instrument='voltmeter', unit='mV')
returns 45 mV
